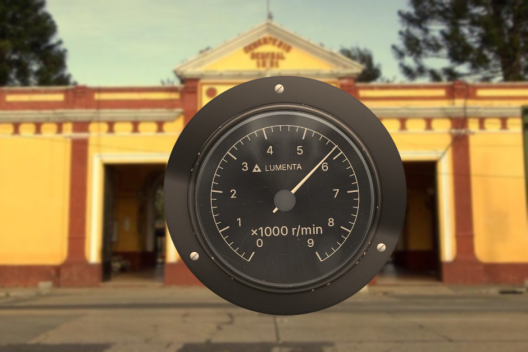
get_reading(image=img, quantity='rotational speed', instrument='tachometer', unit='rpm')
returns 5800 rpm
